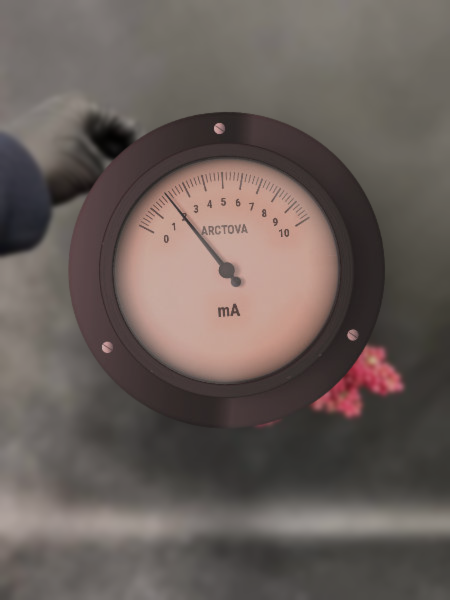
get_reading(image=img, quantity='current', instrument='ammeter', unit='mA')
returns 2 mA
